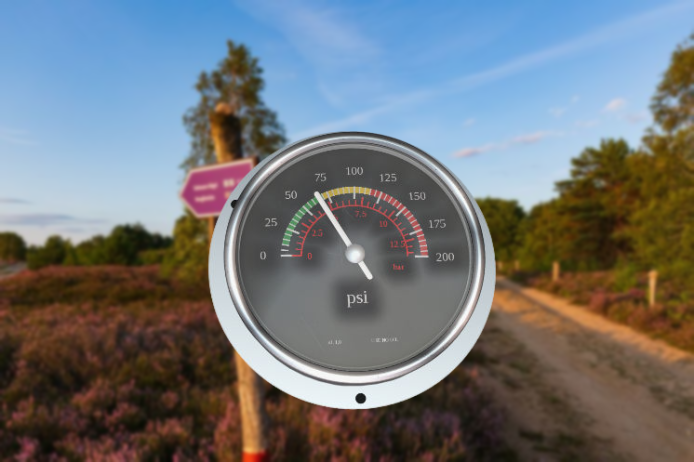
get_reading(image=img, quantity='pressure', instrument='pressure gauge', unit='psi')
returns 65 psi
